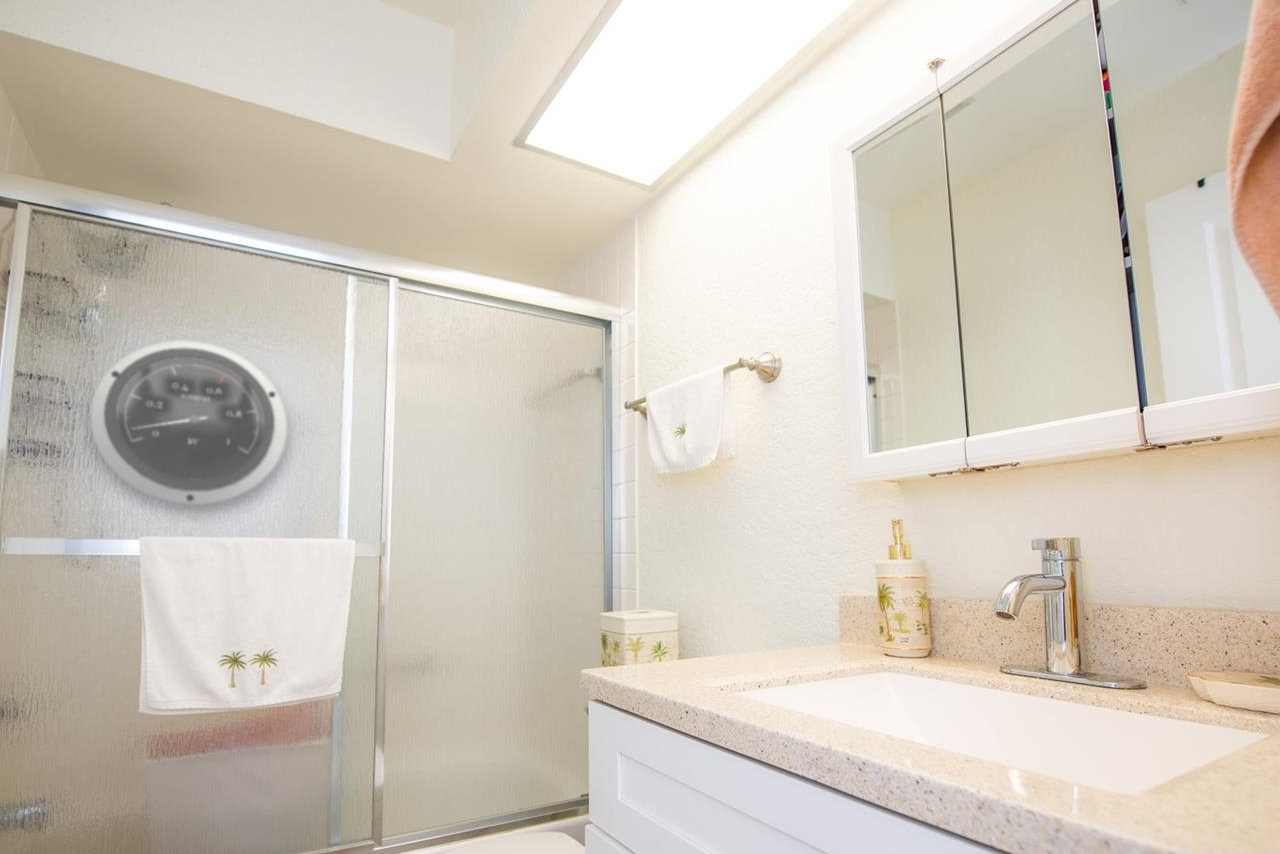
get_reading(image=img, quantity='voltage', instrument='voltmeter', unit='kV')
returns 0.05 kV
